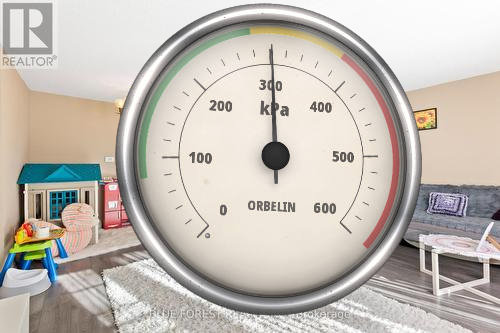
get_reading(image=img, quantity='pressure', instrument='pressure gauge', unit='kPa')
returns 300 kPa
